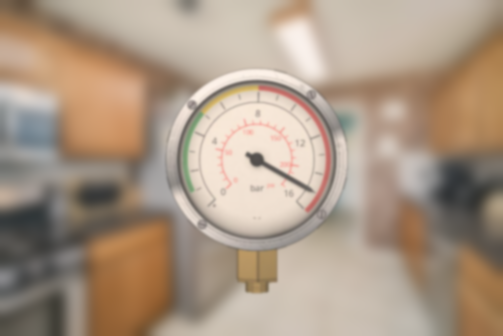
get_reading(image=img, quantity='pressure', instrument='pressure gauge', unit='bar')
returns 15 bar
